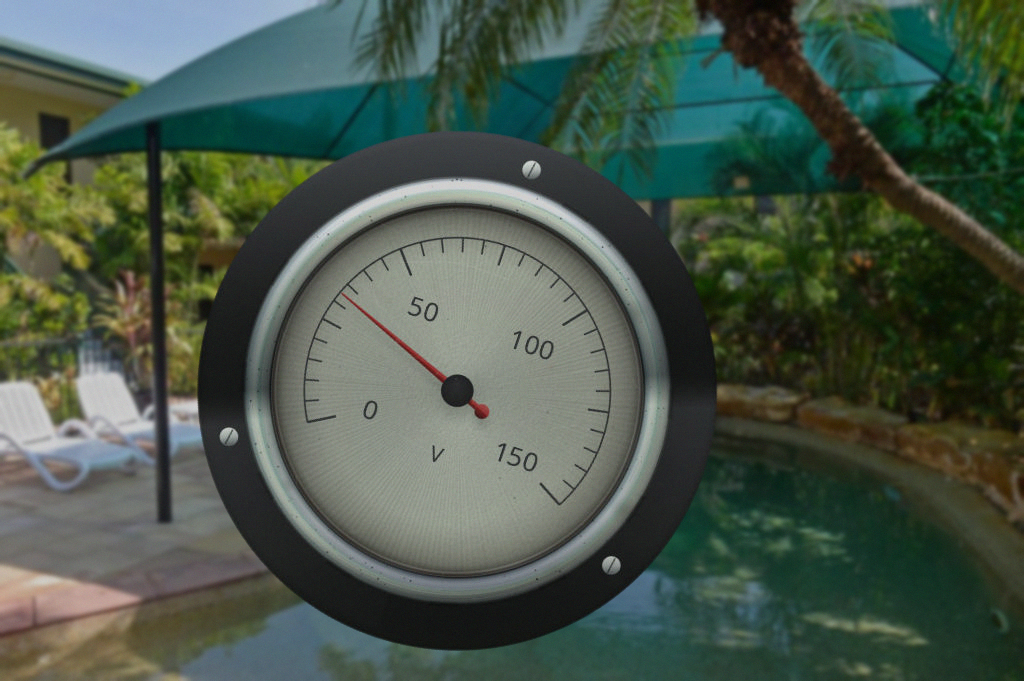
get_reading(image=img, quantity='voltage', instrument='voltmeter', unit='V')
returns 32.5 V
